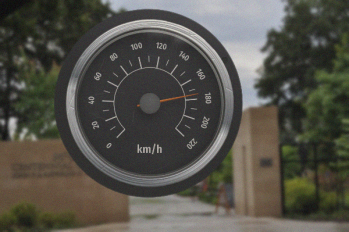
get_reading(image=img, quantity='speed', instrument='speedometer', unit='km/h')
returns 175 km/h
